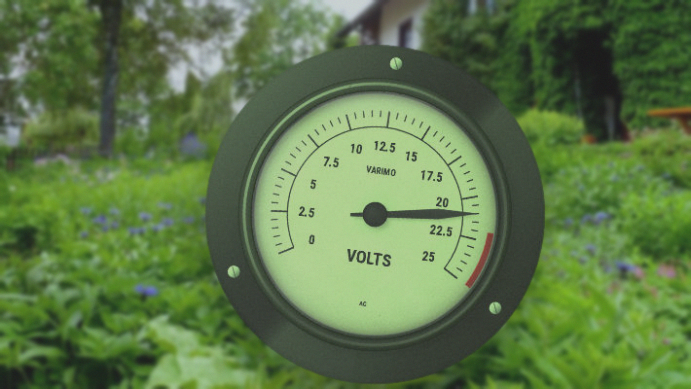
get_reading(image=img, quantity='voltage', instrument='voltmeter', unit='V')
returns 21 V
